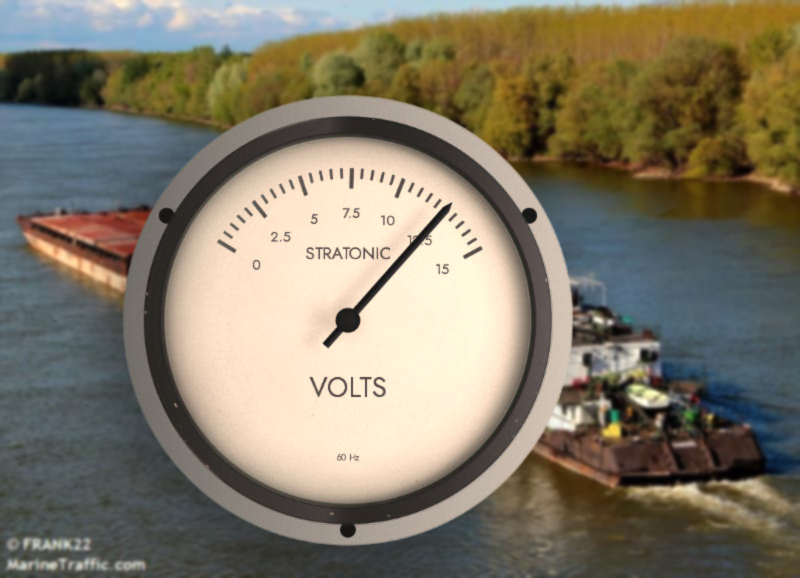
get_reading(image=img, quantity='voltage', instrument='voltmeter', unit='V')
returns 12.5 V
